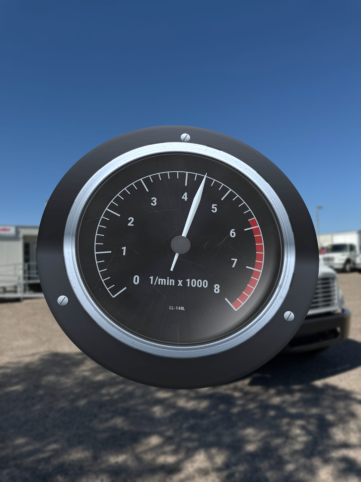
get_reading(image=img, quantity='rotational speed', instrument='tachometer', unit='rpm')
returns 4400 rpm
